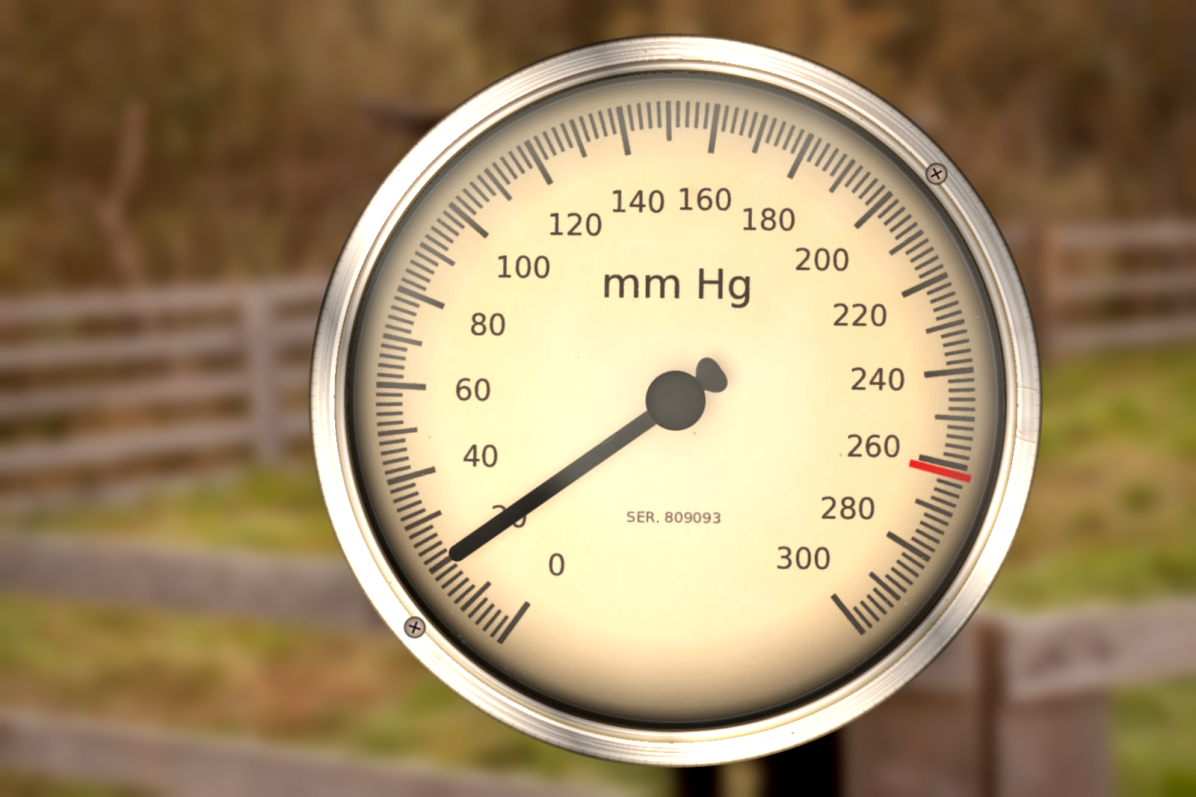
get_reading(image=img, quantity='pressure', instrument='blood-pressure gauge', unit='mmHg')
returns 20 mmHg
